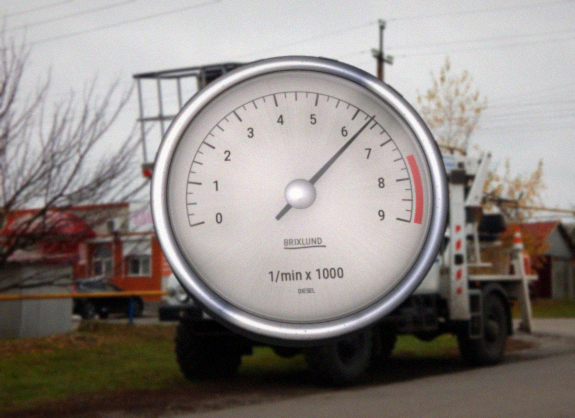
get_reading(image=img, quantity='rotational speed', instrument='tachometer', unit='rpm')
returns 6375 rpm
